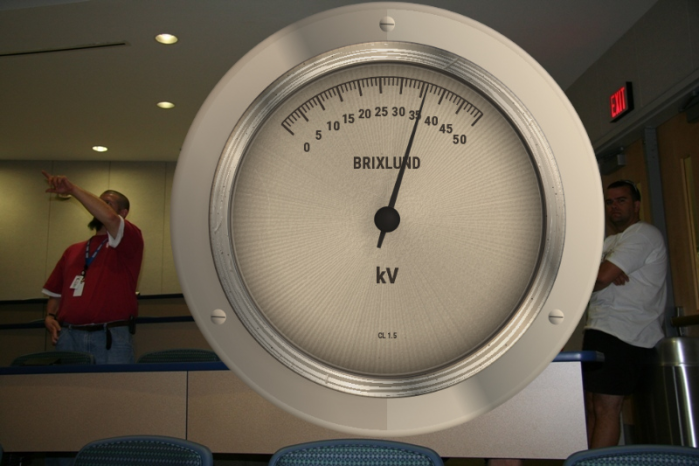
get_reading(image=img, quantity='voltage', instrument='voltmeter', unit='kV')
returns 36 kV
